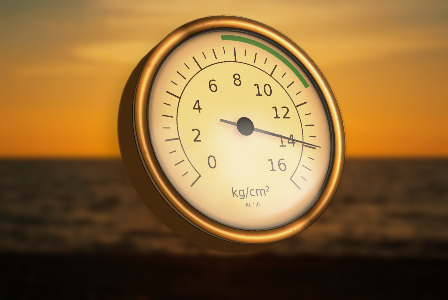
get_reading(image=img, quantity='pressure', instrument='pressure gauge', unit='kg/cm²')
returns 14 kg/cm²
